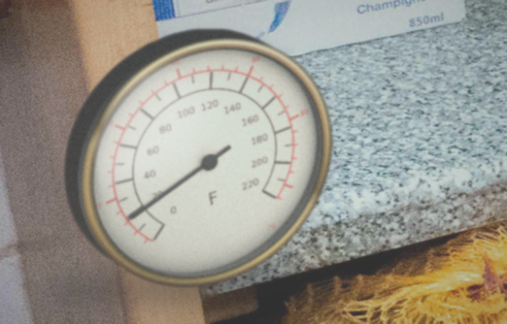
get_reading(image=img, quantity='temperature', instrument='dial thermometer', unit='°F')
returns 20 °F
